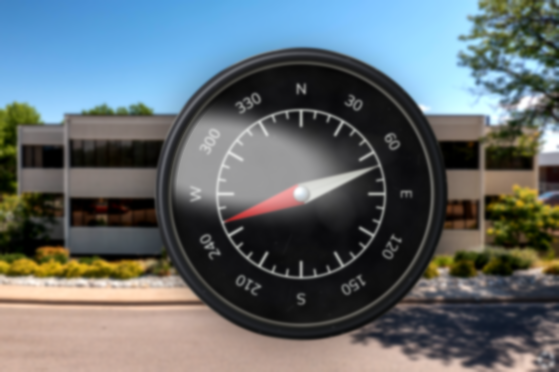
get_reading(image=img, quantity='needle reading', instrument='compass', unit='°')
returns 250 °
